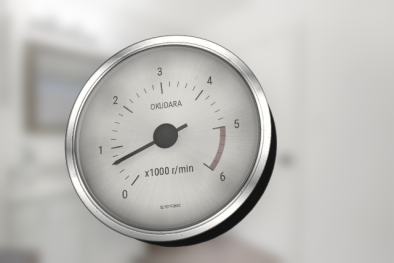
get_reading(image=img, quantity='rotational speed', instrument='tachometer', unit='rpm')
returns 600 rpm
